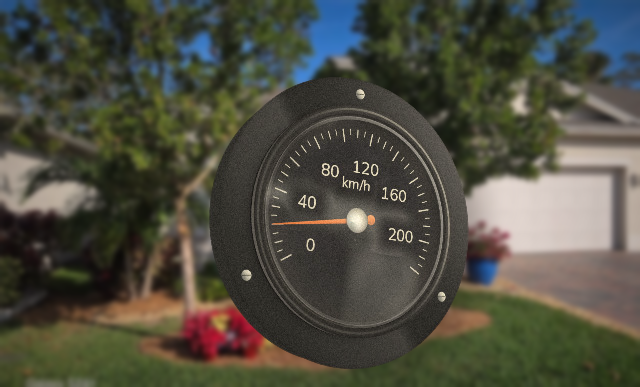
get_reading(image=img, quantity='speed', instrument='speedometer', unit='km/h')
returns 20 km/h
